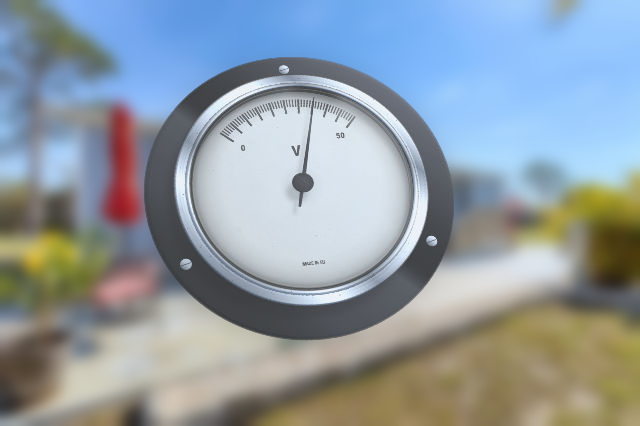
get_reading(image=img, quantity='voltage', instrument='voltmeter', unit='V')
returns 35 V
